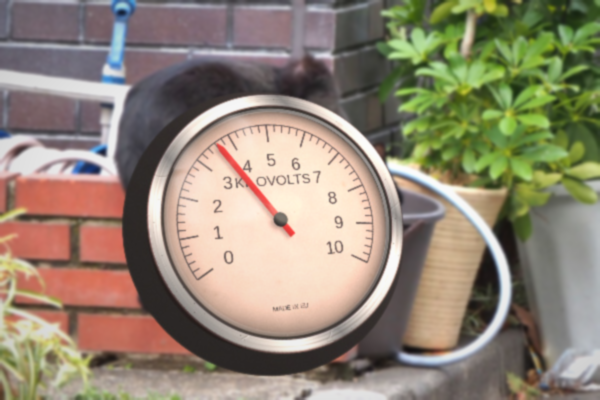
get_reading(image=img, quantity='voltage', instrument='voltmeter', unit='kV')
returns 3.6 kV
